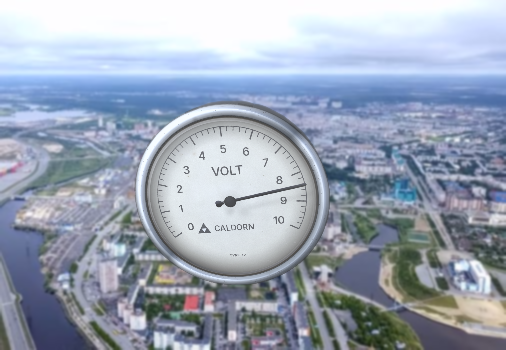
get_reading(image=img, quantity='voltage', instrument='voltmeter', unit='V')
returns 8.4 V
